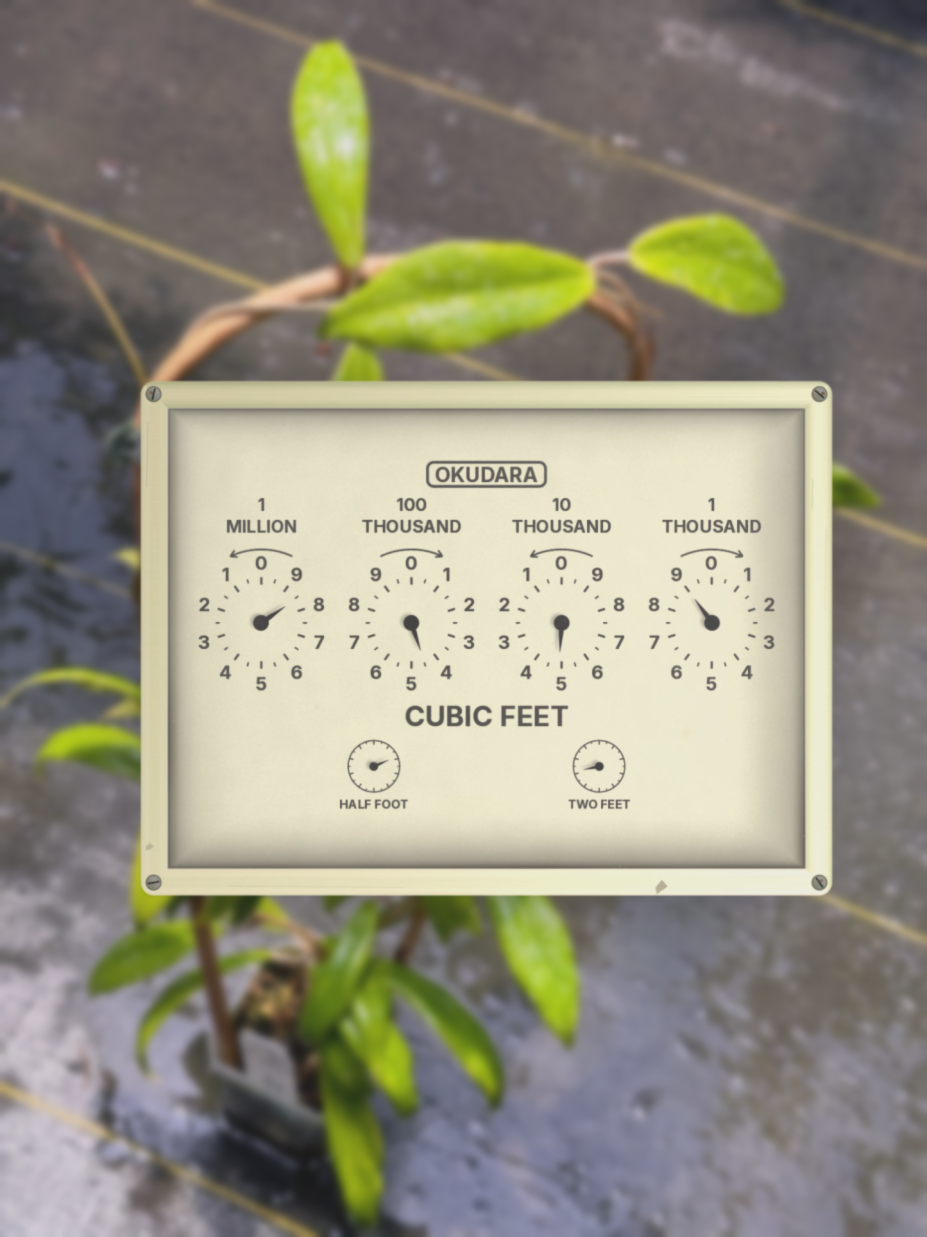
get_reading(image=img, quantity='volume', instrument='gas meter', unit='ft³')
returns 844900 ft³
